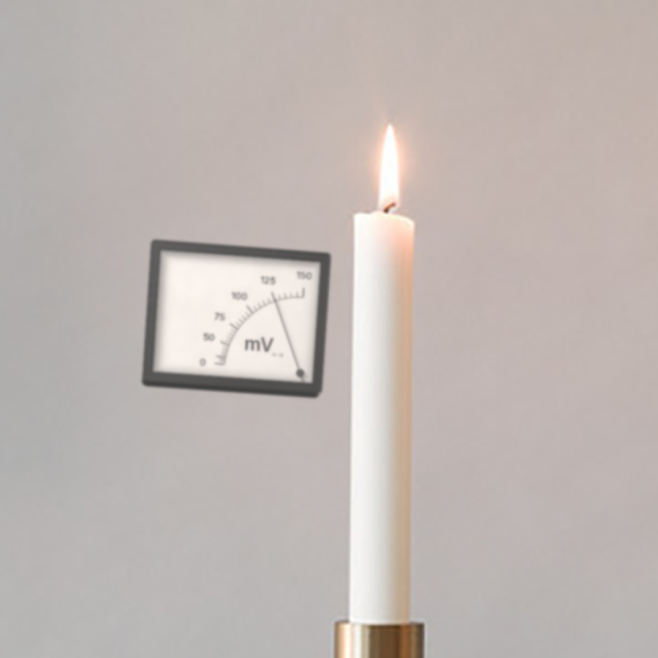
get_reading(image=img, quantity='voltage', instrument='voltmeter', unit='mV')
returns 125 mV
